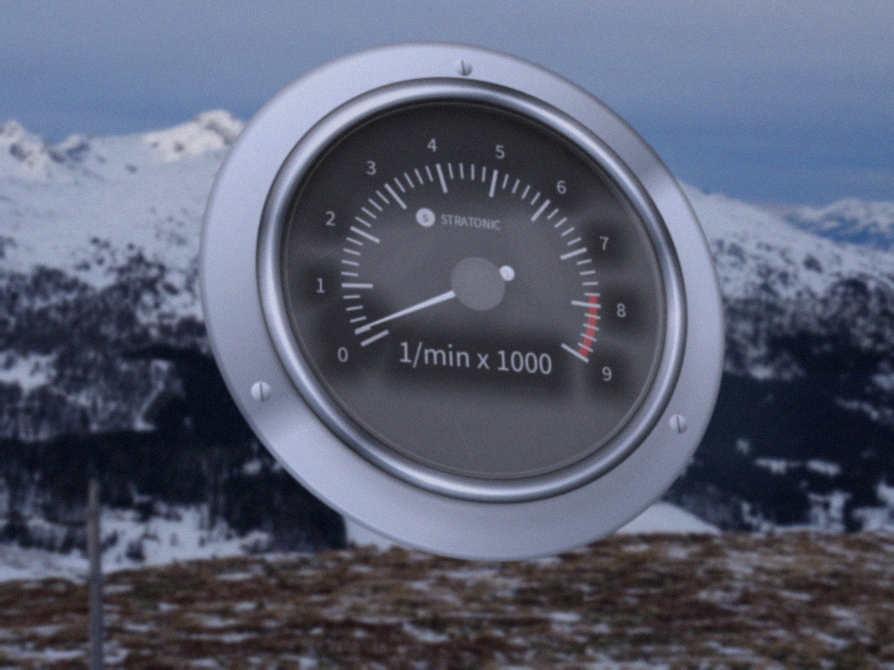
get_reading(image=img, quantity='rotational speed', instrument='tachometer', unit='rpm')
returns 200 rpm
